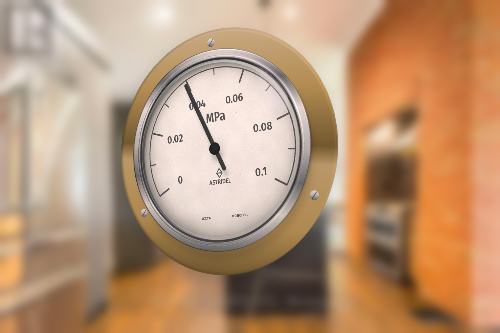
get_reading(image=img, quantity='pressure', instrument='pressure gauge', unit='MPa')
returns 0.04 MPa
